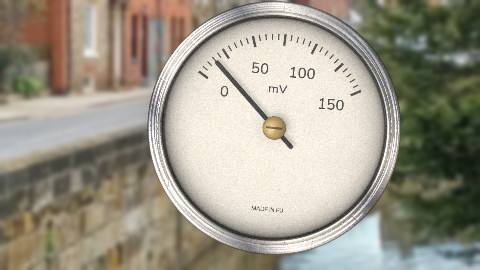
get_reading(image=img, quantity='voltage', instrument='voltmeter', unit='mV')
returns 15 mV
